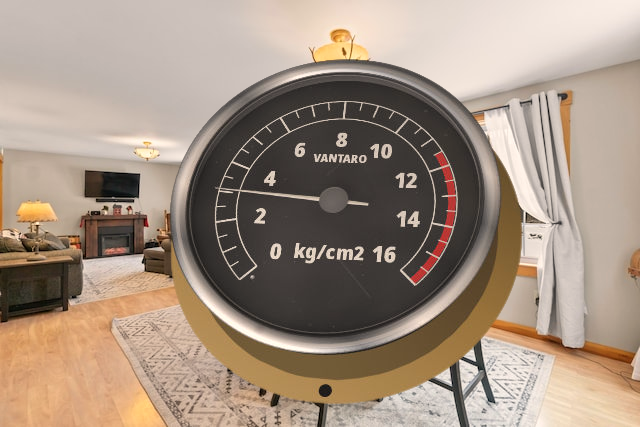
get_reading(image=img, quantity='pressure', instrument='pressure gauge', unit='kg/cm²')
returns 3 kg/cm²
